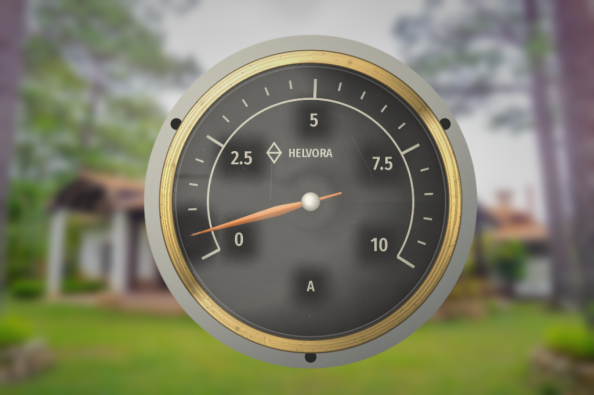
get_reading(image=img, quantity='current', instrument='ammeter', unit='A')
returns 0.5 A
